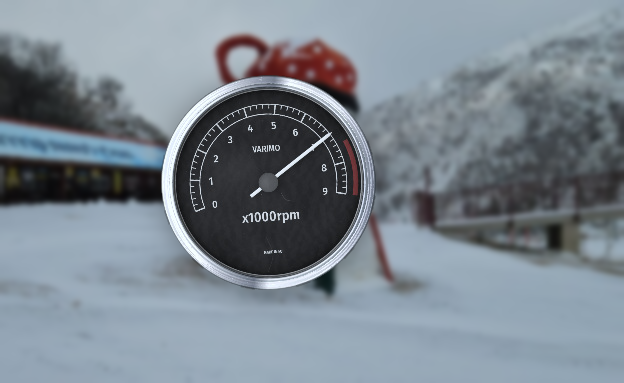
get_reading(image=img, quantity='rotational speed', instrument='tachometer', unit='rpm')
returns 7000 rpm
